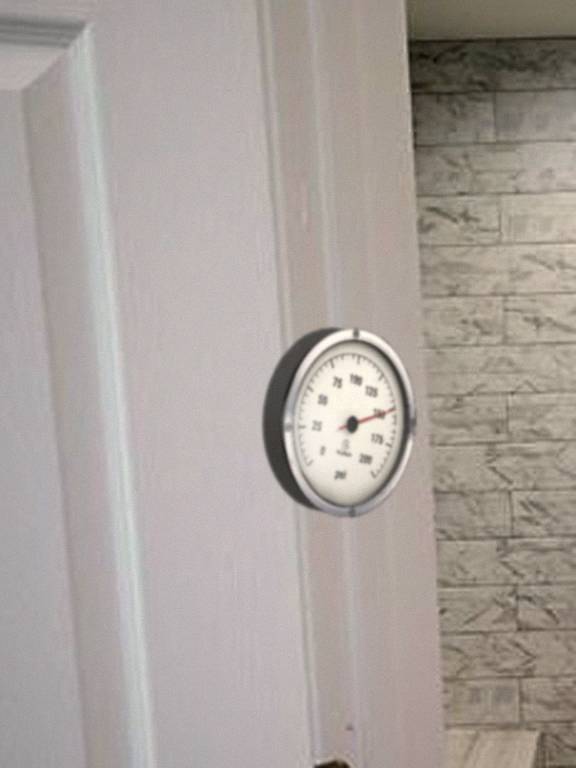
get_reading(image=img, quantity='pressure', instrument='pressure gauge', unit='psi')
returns 150 psi
